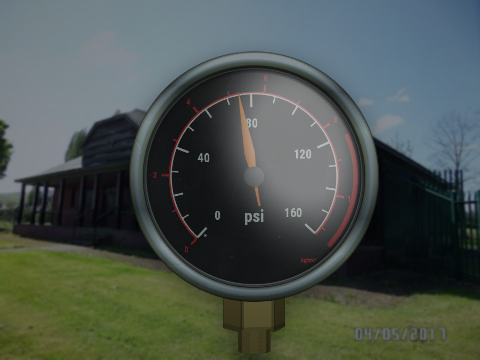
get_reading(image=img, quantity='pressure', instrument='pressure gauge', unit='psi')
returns 75 psi
